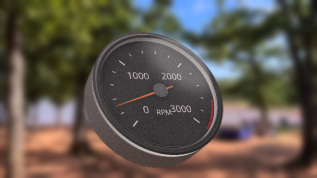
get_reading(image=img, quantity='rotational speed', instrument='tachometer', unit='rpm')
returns 300 rpm
